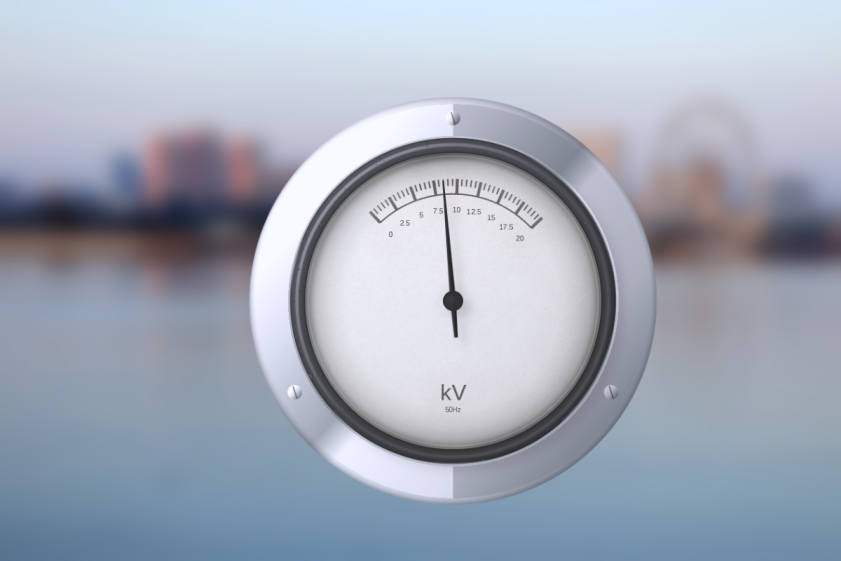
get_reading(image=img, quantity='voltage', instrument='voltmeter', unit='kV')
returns 8.5 kV
